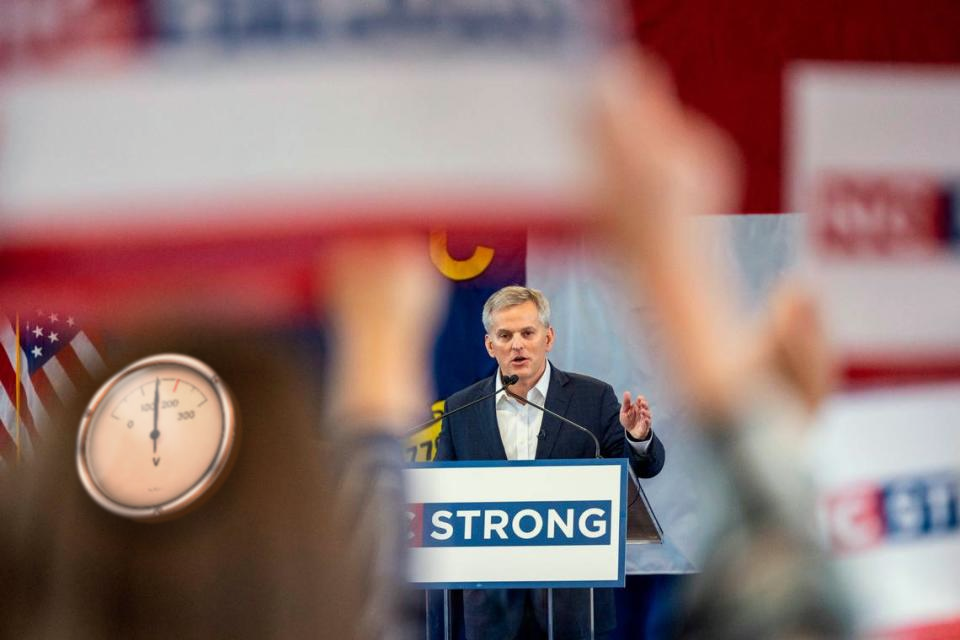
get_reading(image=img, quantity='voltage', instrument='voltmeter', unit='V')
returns 150 V
